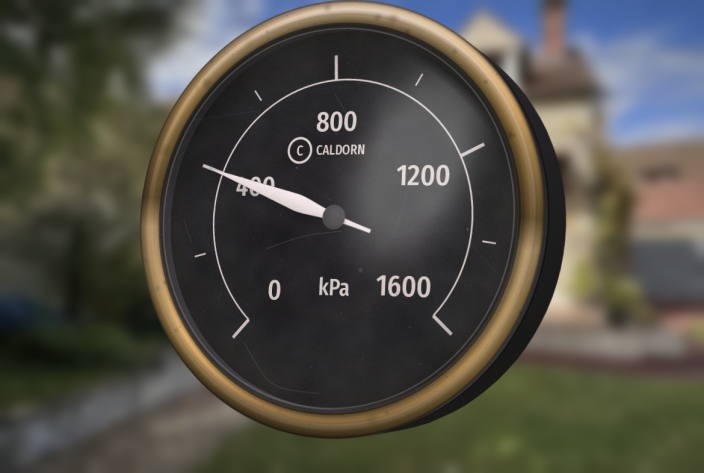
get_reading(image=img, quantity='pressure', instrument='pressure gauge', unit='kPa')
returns 400 kPa
